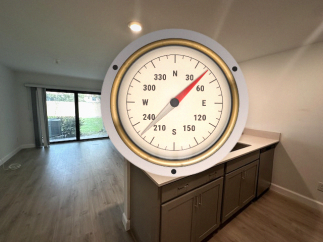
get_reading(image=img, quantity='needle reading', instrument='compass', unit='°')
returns 45 °
